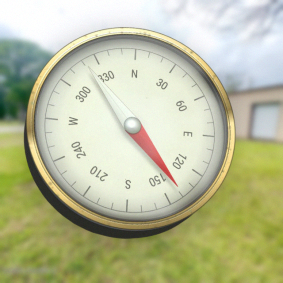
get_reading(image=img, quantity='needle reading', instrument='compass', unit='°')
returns 140 °
